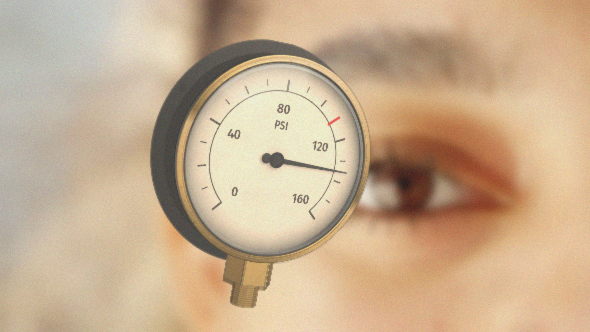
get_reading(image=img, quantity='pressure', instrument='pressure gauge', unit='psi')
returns 135 psi
